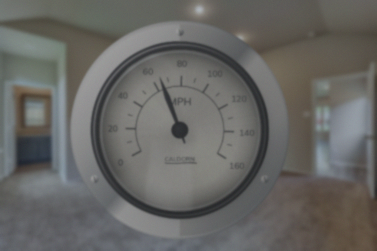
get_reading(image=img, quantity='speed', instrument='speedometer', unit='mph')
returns 65 mph
